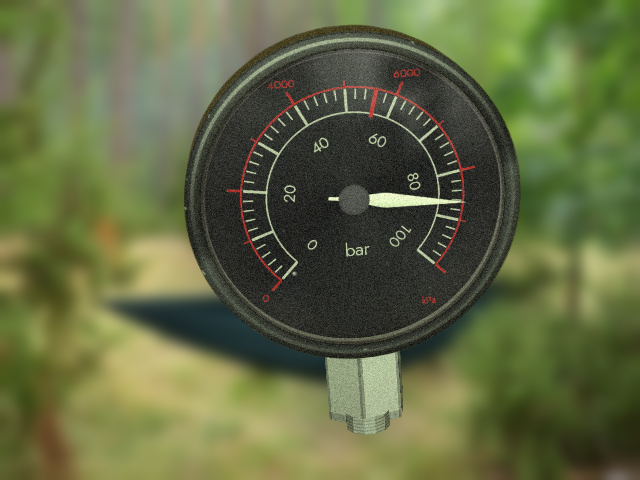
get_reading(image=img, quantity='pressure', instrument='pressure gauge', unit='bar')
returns 86 bar
